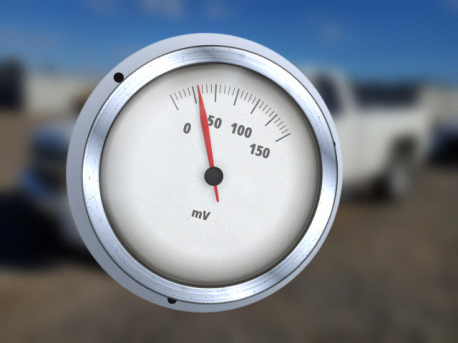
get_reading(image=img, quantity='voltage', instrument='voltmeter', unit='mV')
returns 30 mV
